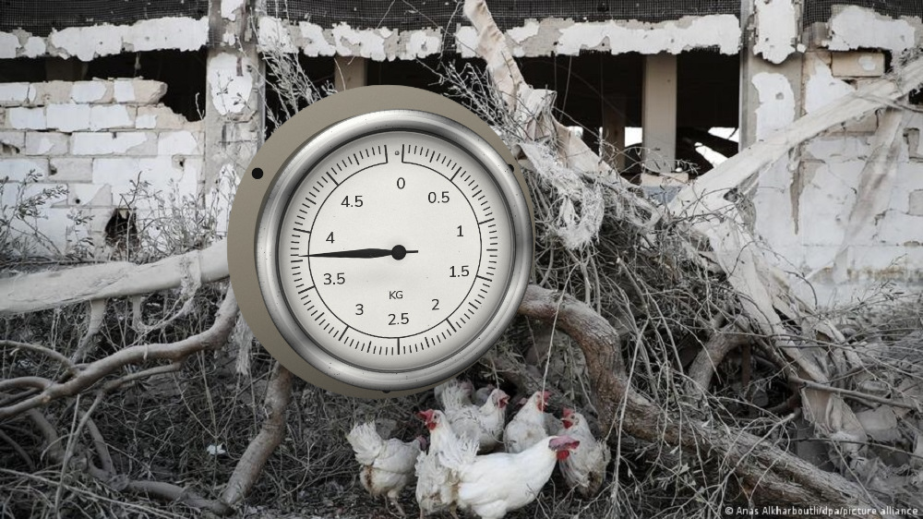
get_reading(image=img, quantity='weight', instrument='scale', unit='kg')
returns 3.8 kg
